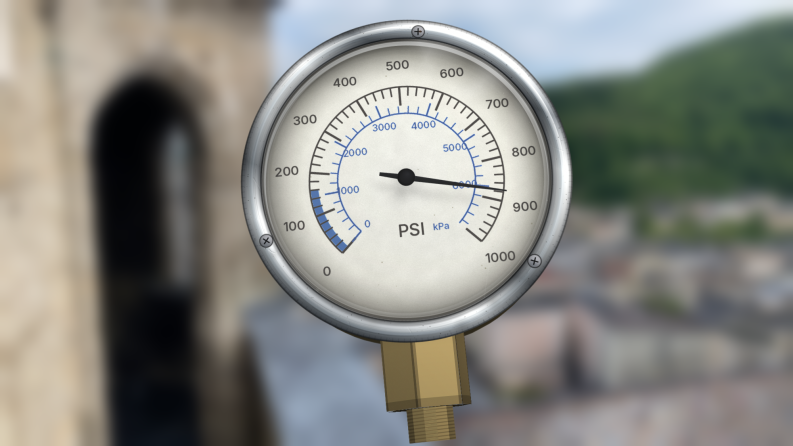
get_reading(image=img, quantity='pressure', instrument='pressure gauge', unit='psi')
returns 880 psi
